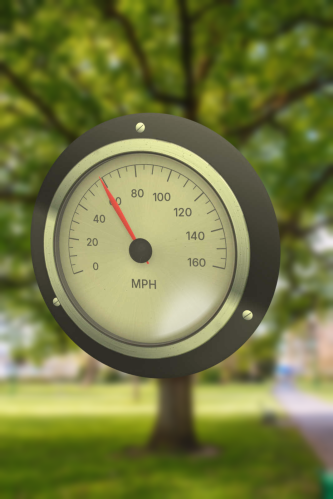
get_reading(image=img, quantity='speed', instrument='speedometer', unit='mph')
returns 60 mph
